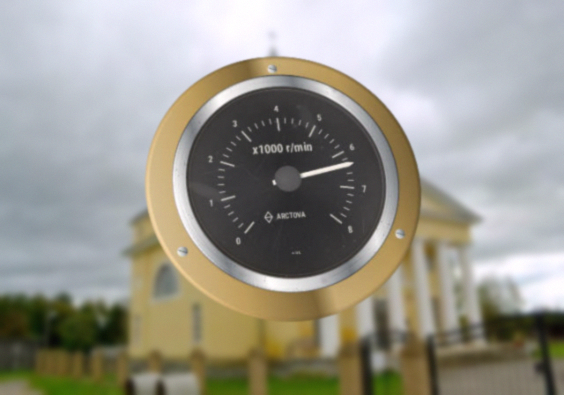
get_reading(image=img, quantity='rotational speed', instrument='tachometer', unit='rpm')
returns 6400 rpm
